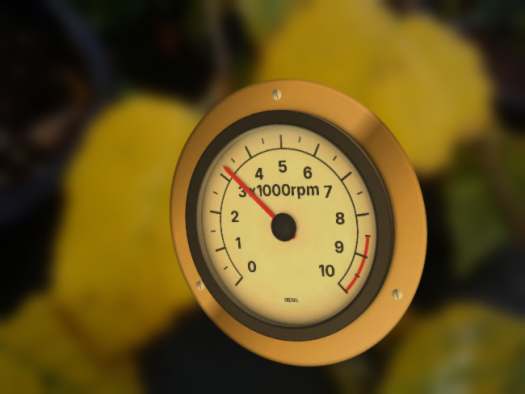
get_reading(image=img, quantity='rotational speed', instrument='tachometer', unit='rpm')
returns 3250 rpm
